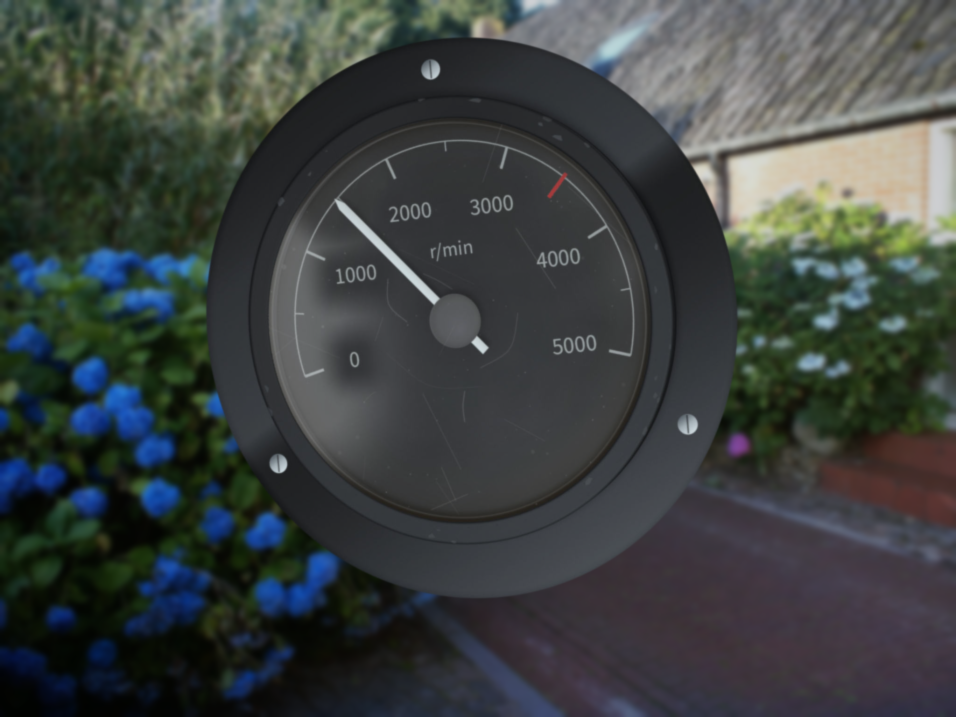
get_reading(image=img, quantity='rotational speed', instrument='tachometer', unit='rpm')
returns 1500 rpm
